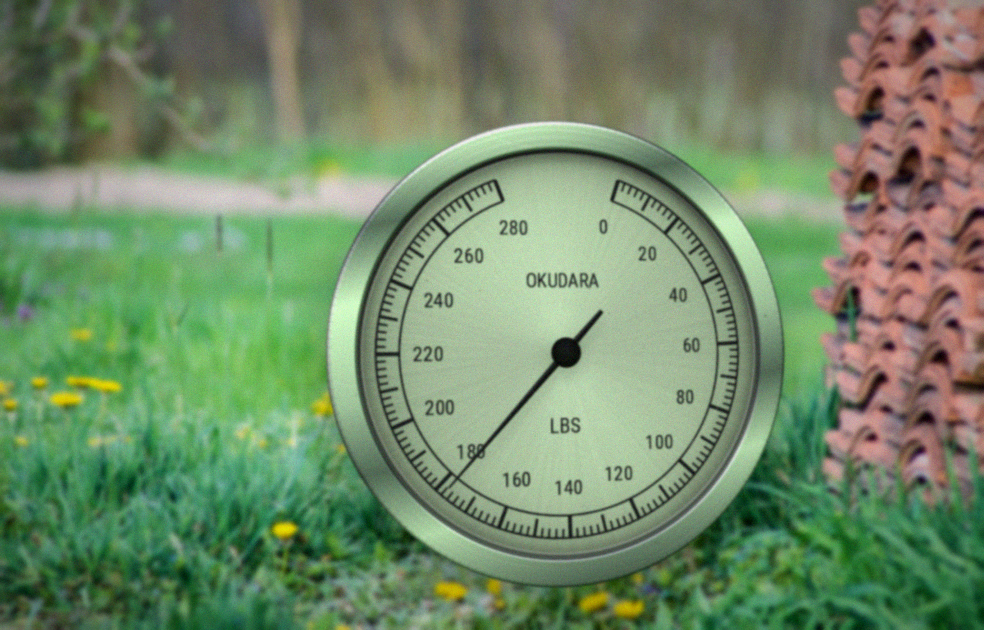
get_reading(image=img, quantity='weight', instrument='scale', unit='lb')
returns 178 lb
